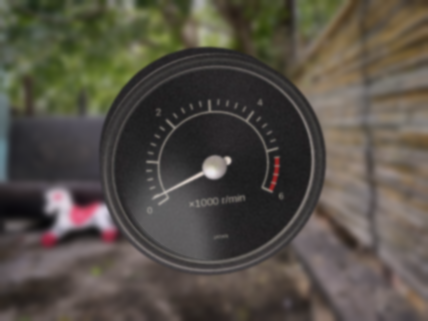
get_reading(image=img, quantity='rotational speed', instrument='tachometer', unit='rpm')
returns 200 rpm
